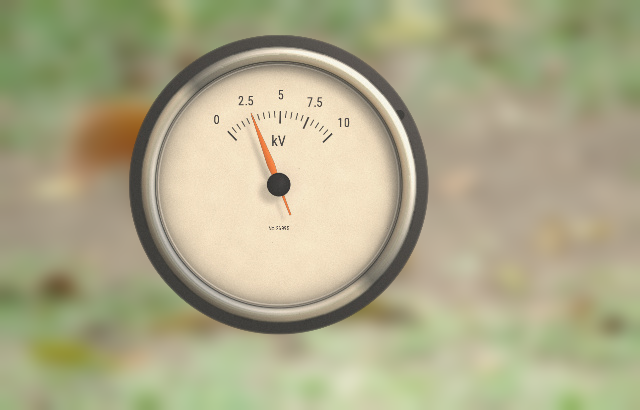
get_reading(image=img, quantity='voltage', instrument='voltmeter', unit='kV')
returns 2.5 kV
